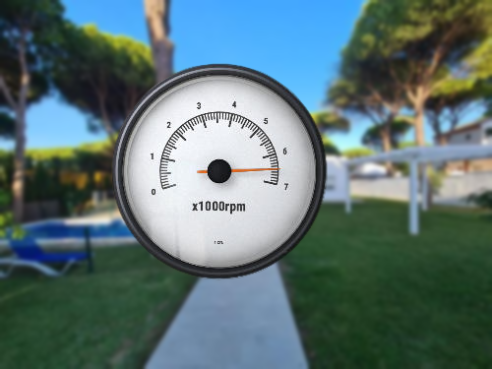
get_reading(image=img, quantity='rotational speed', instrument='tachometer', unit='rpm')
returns 6500 rpm
